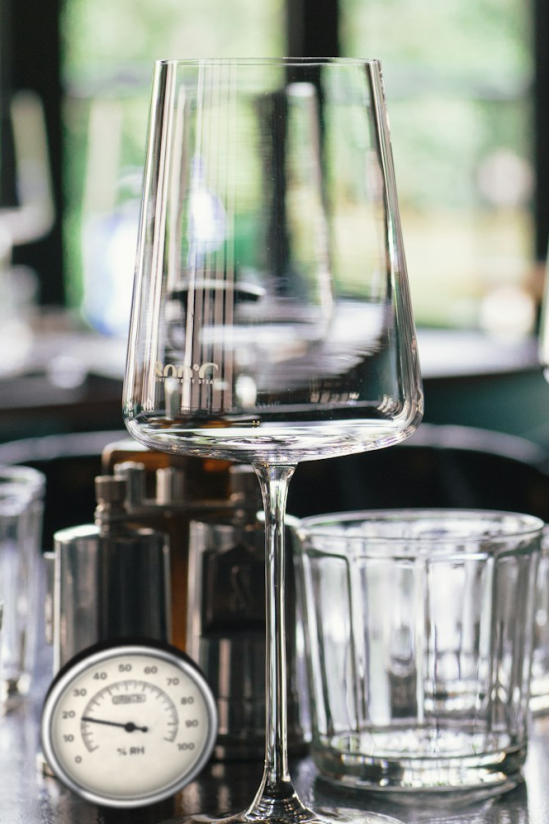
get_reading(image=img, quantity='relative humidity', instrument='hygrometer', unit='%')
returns 20 %
